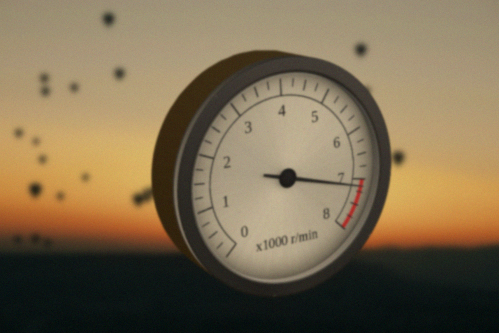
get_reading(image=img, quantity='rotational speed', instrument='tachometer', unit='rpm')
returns 7125 rpm
